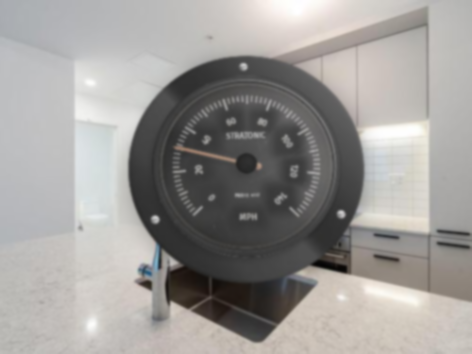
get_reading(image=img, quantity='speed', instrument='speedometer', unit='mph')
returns 30 mph
